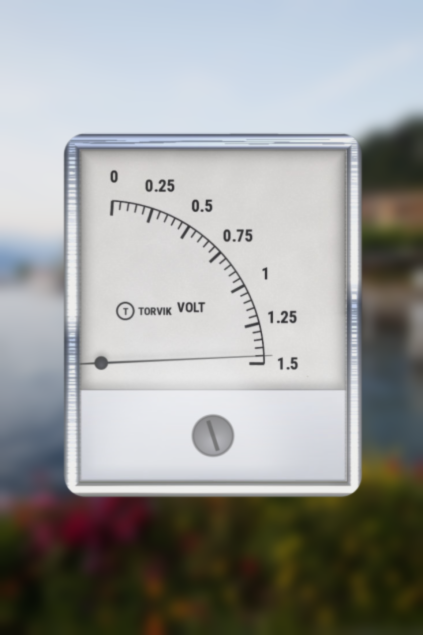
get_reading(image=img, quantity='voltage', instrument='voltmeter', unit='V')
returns 1.45 V
